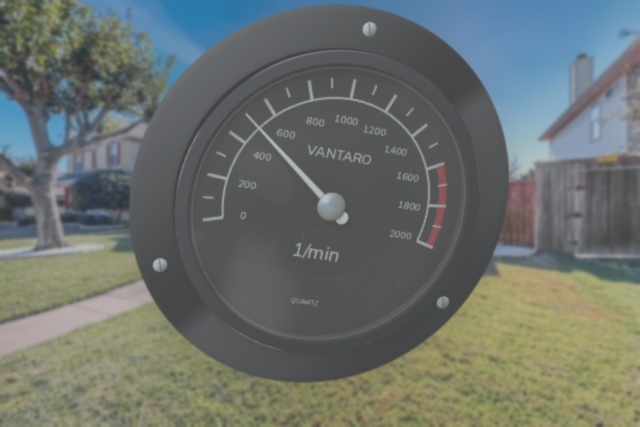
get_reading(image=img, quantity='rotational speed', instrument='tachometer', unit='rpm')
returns 500 rpm
